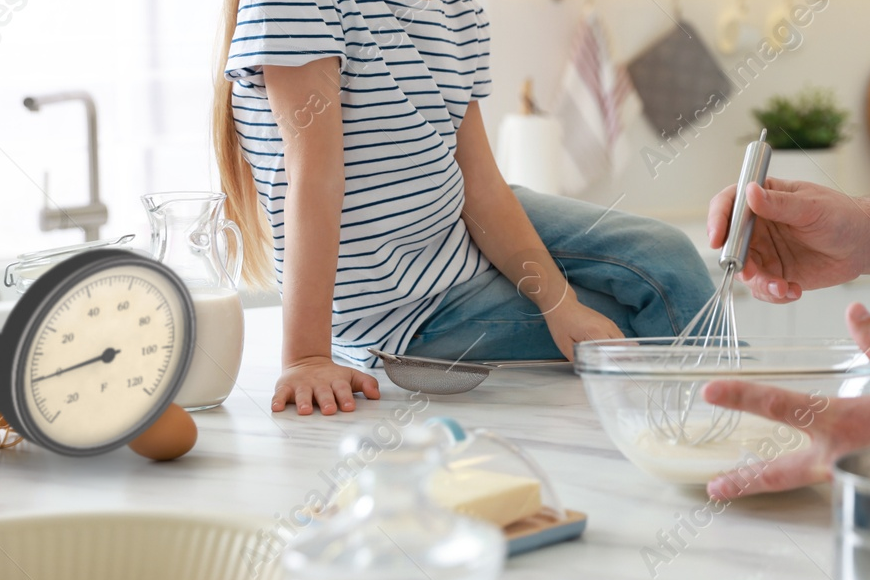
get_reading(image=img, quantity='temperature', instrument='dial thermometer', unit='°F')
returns 0 °F
